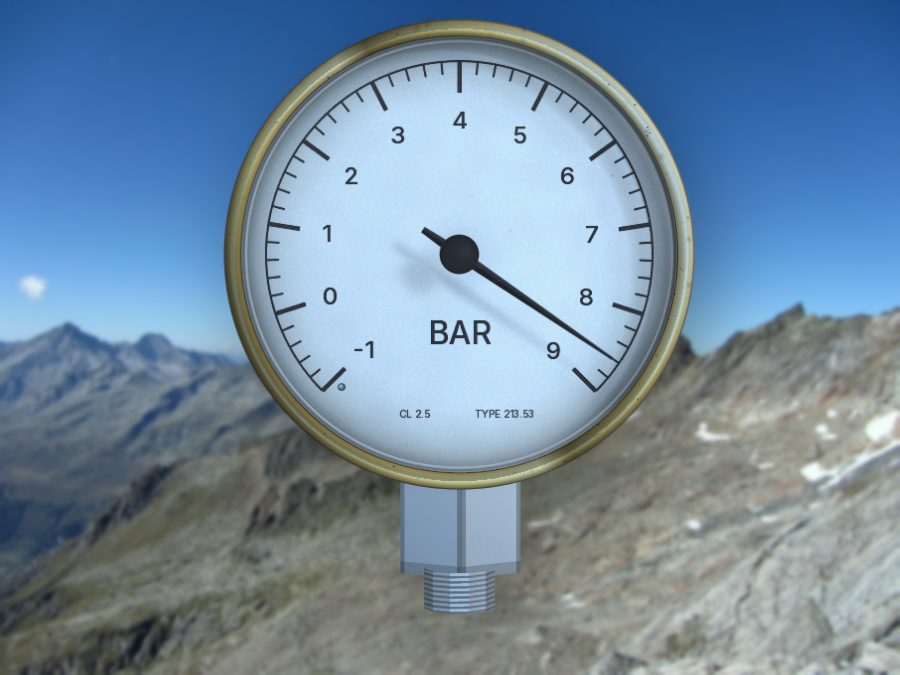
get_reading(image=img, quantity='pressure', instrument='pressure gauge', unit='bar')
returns 8.6 bar
